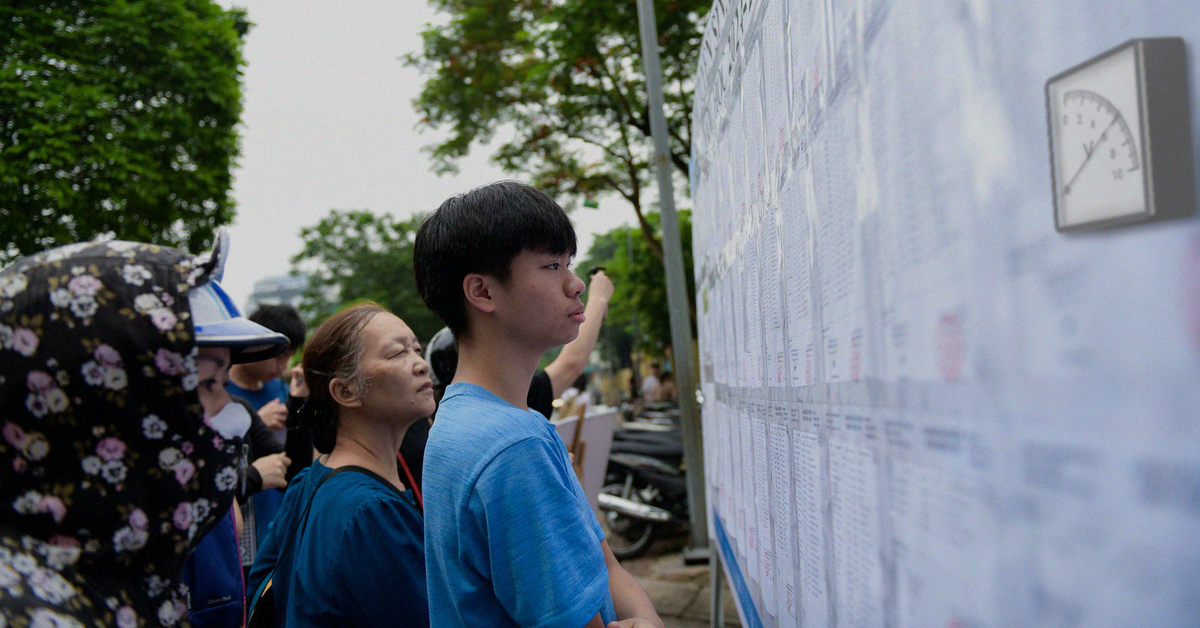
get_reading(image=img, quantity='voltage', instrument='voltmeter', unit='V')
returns 6 V
